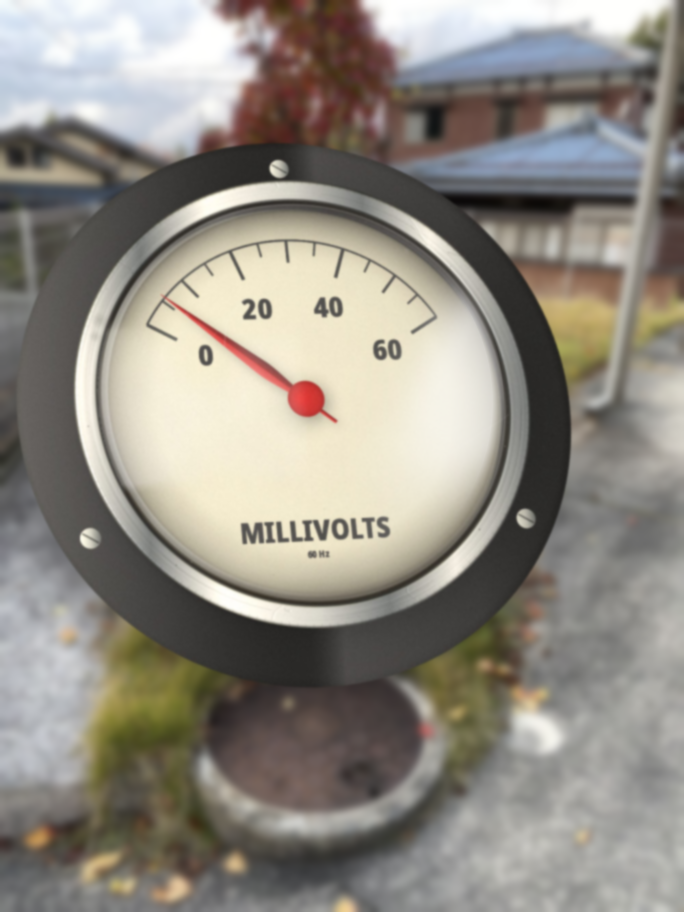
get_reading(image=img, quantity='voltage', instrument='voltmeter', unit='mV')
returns 5 mV
